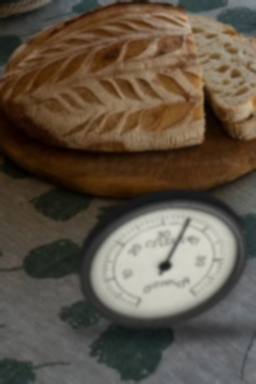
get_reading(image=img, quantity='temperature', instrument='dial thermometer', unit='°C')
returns 35 °C
